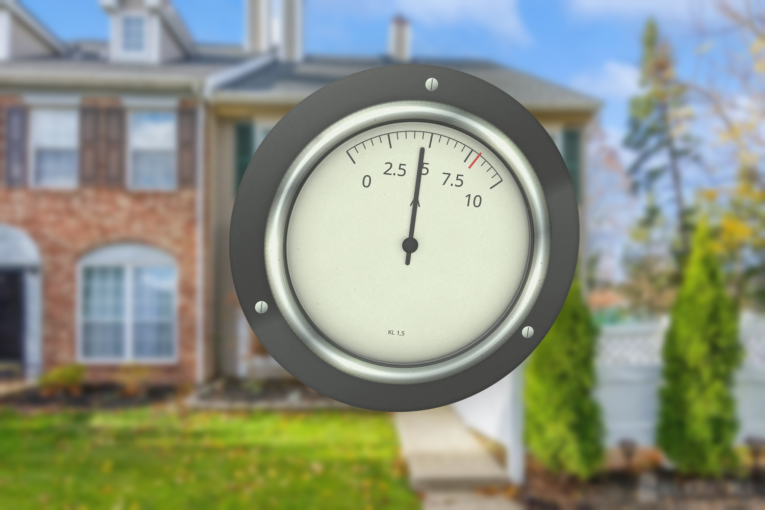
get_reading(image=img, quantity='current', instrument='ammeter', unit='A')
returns 4.5 A
